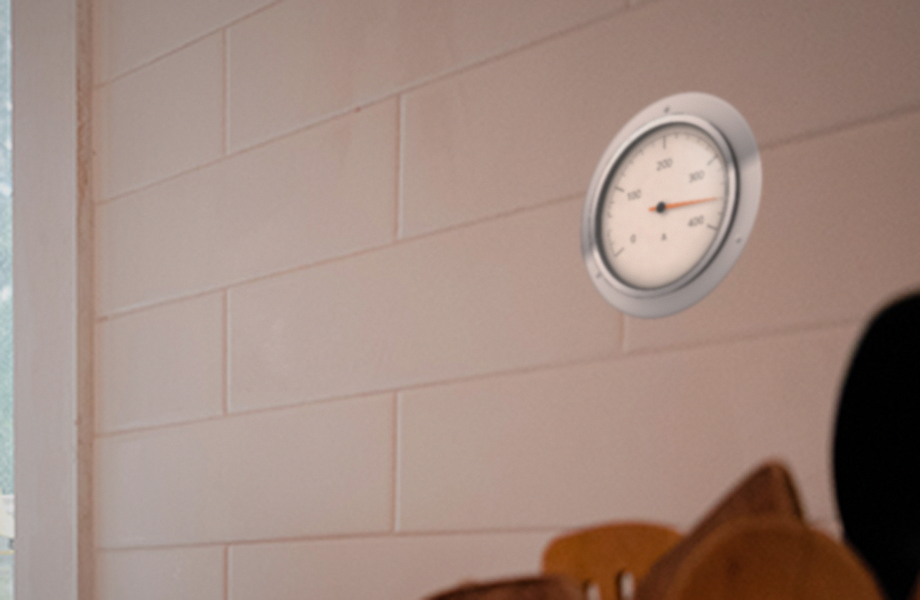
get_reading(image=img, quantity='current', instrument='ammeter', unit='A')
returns 360 A
